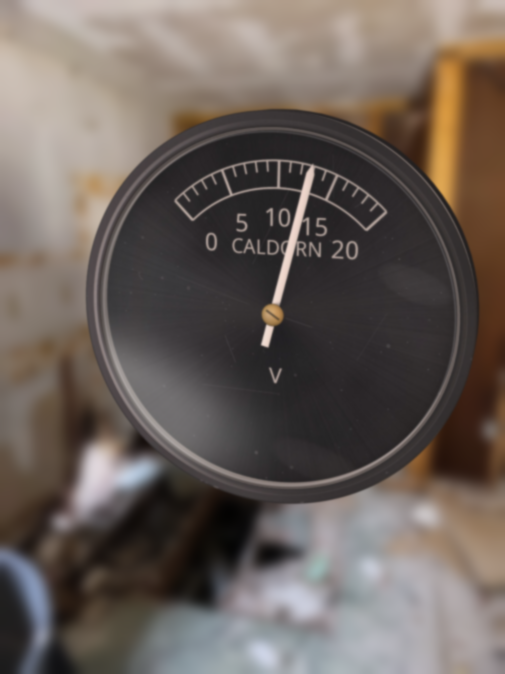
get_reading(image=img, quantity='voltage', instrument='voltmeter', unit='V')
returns 13 V
